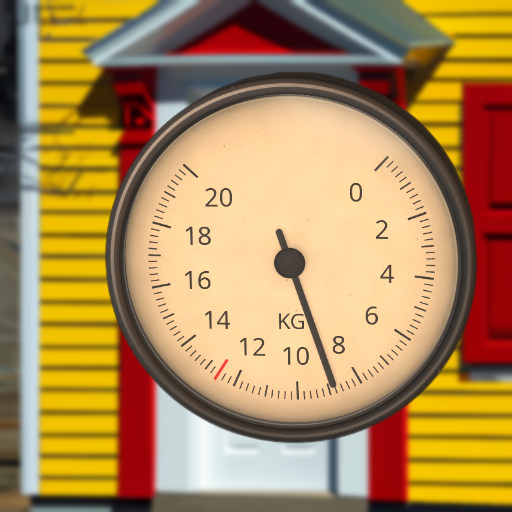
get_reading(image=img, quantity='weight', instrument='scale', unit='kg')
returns 8.8 kg
